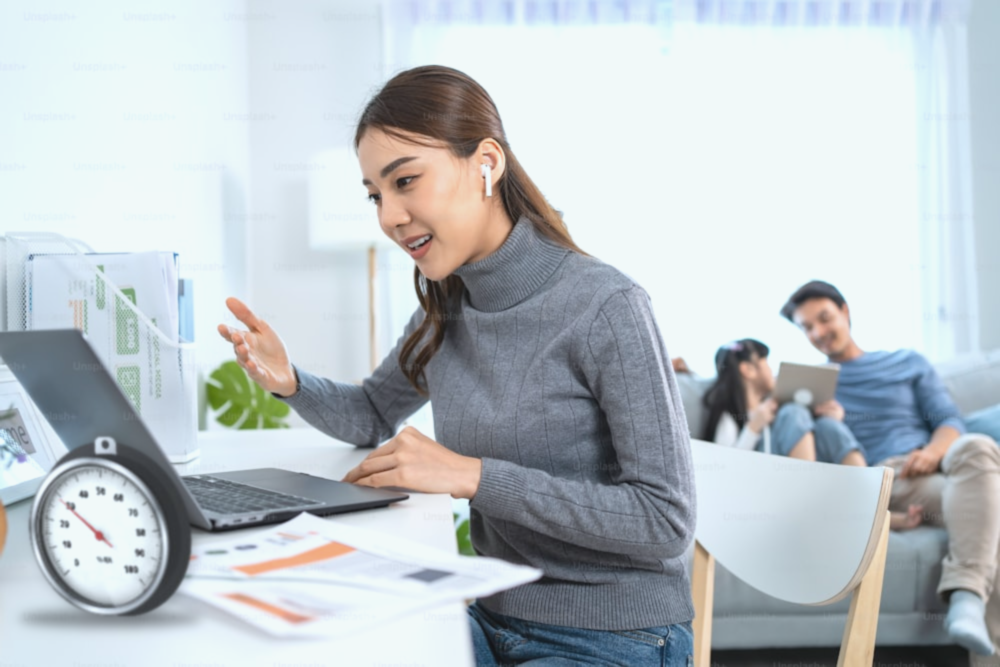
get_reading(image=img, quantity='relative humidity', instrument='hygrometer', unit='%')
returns 30 %
